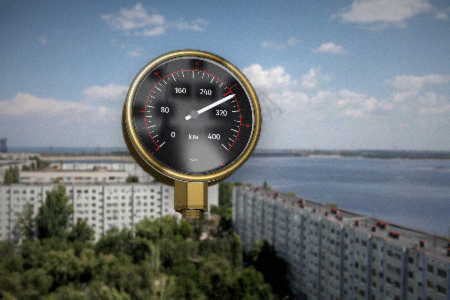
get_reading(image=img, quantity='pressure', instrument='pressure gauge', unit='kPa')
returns 290 kPa
